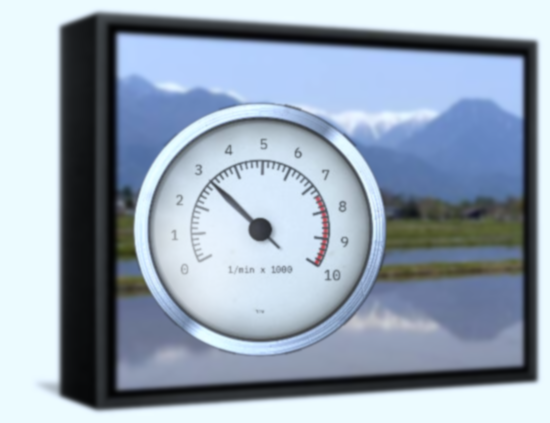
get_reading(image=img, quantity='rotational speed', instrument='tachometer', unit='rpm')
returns 3000 rpm
